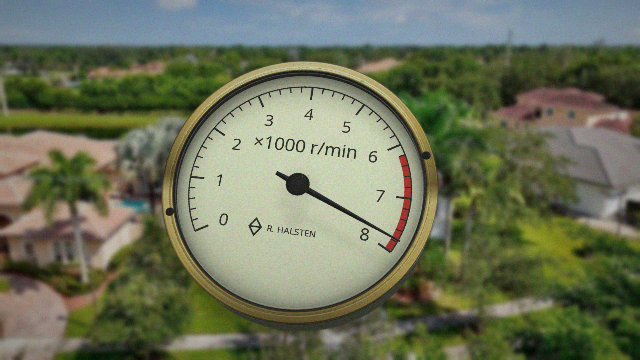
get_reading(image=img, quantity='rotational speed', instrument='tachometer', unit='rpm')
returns 7800 rpm
